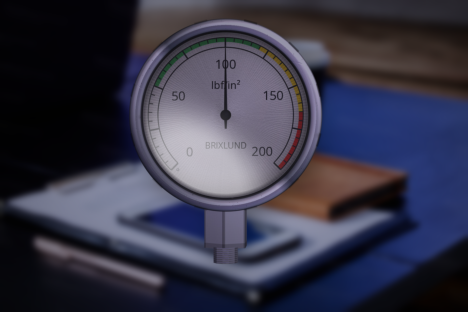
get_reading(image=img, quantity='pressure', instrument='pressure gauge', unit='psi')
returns 100 psi
